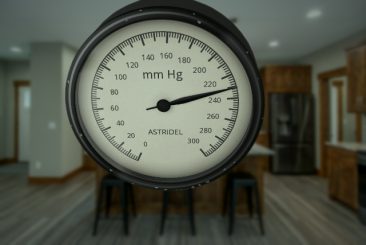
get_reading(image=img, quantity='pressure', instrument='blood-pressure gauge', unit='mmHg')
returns 230 mmHg
